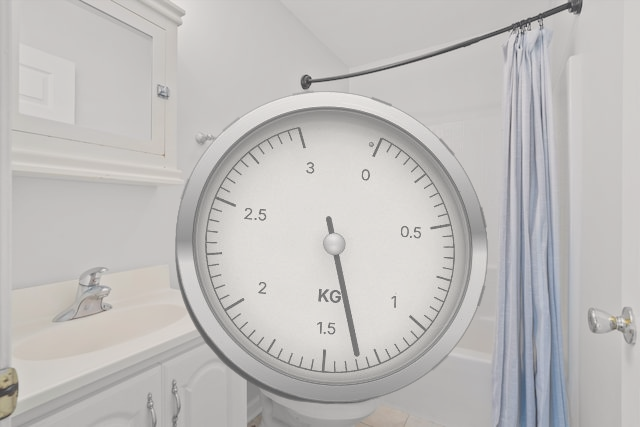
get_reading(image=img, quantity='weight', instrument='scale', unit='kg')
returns 1.35 kg
